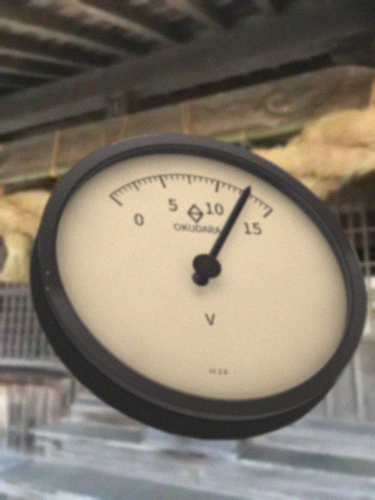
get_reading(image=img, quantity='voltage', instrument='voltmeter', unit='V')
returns 12.5 V
